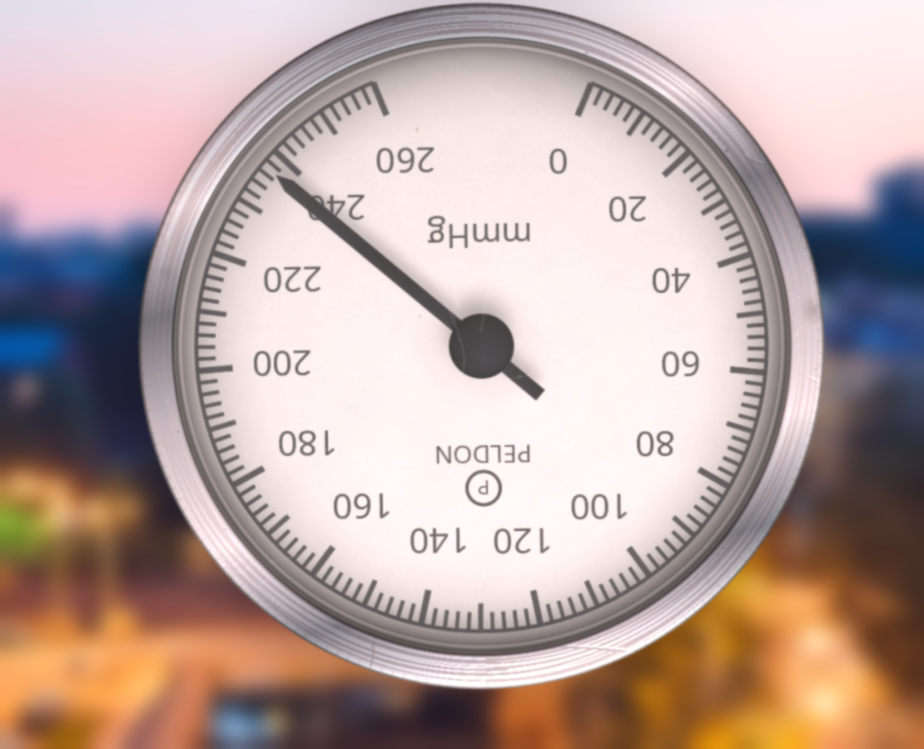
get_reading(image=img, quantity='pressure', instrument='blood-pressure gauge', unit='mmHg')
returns 237 mmHg
